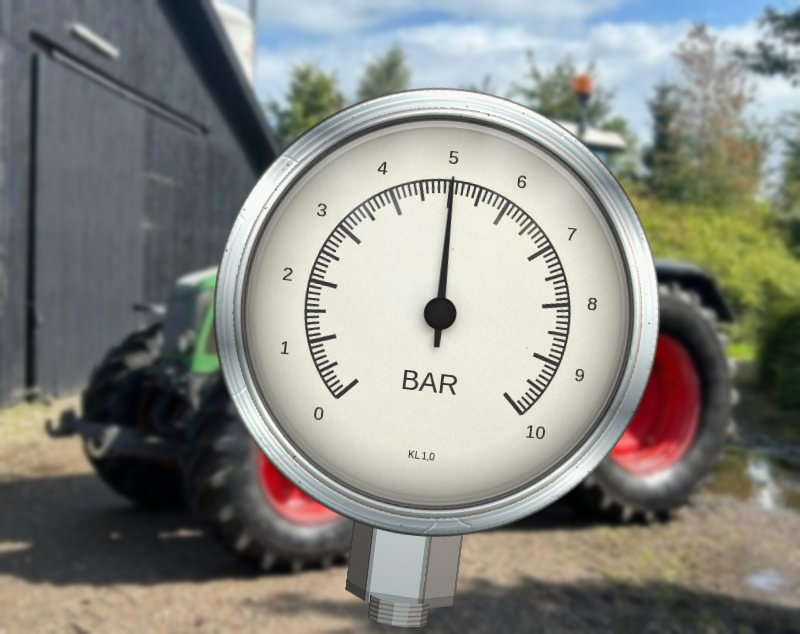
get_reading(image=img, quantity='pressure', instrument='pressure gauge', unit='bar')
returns 5 bar
